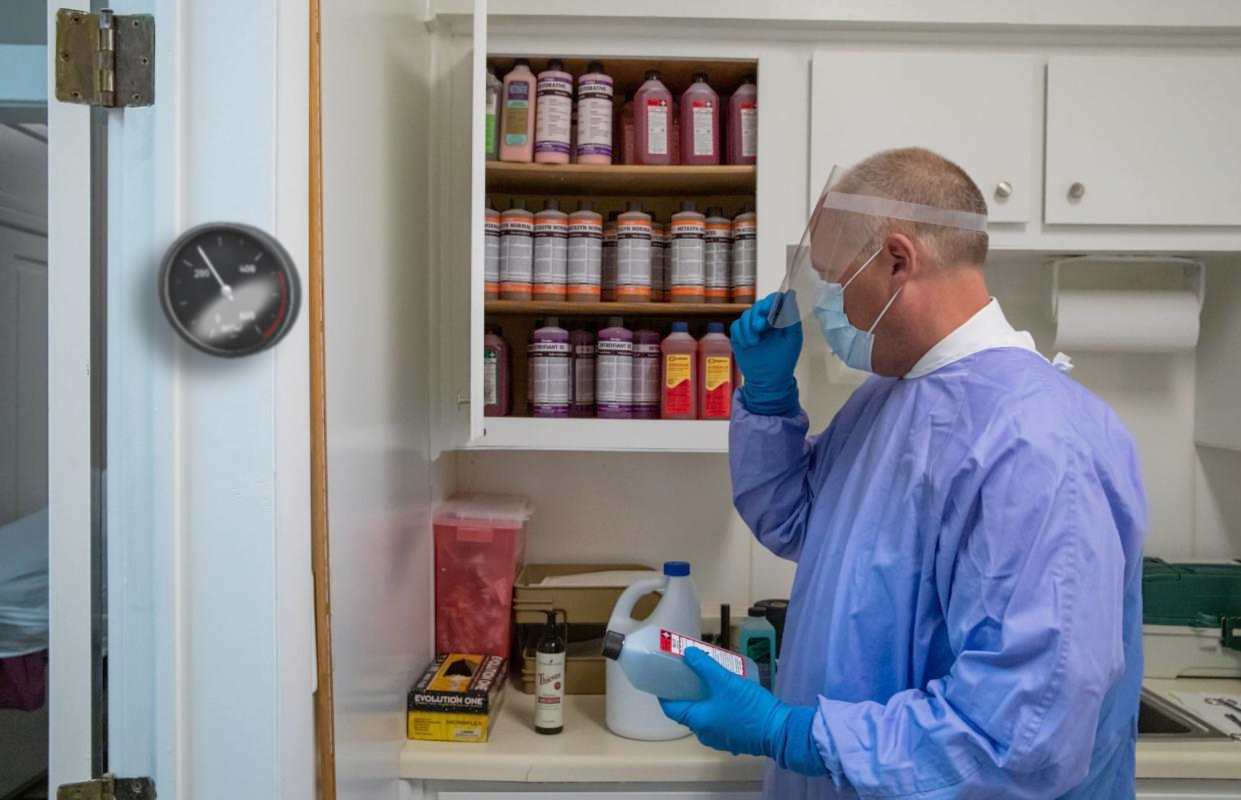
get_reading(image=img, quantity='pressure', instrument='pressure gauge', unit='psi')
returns 250 psi
